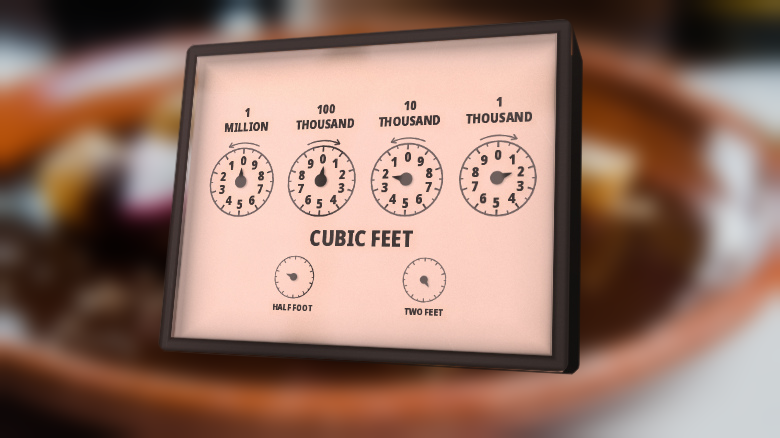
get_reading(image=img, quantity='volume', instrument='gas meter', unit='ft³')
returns 2200 ft³
